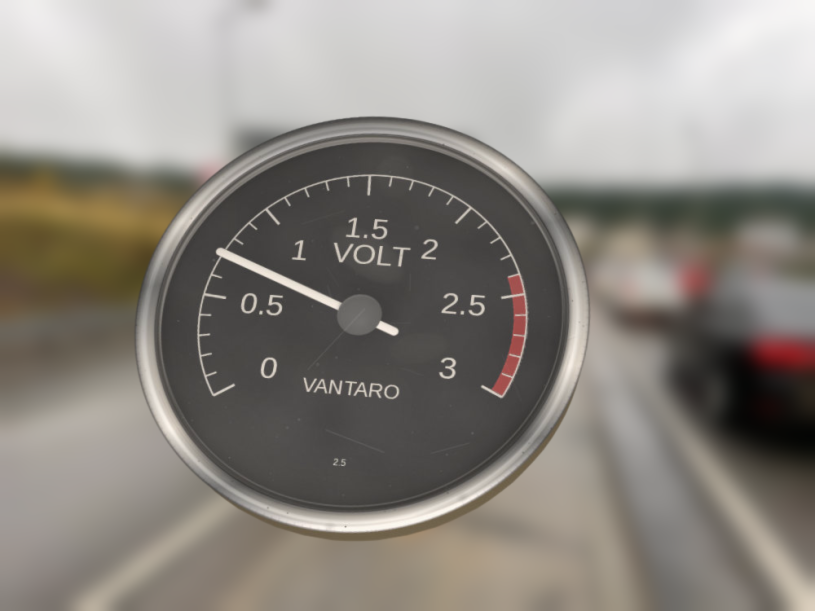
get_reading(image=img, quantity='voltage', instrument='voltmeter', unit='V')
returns 0.7 V
